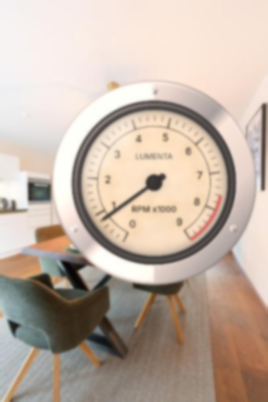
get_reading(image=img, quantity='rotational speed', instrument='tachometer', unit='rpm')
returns 800 rpm
